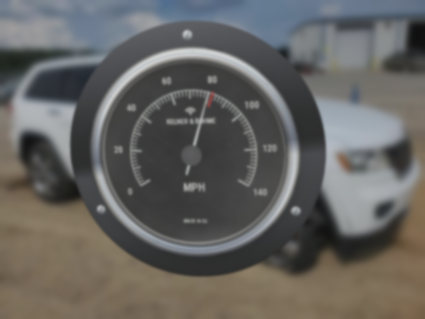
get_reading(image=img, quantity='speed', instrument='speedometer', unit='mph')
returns 80 mph
